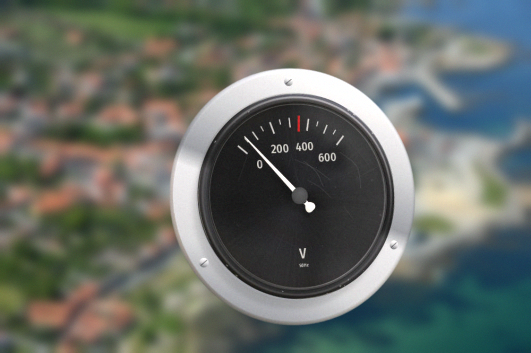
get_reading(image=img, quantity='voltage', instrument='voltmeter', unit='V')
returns 50 V
